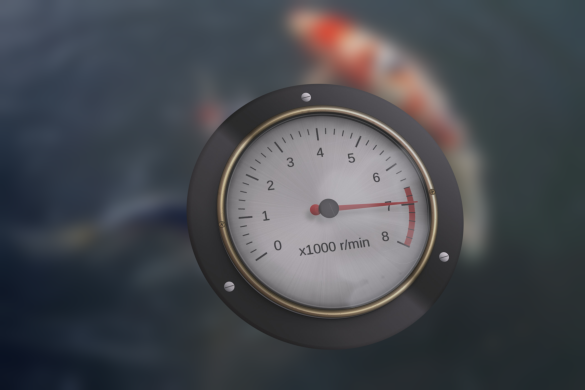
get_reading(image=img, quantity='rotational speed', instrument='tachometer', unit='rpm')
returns 7000 rpm
